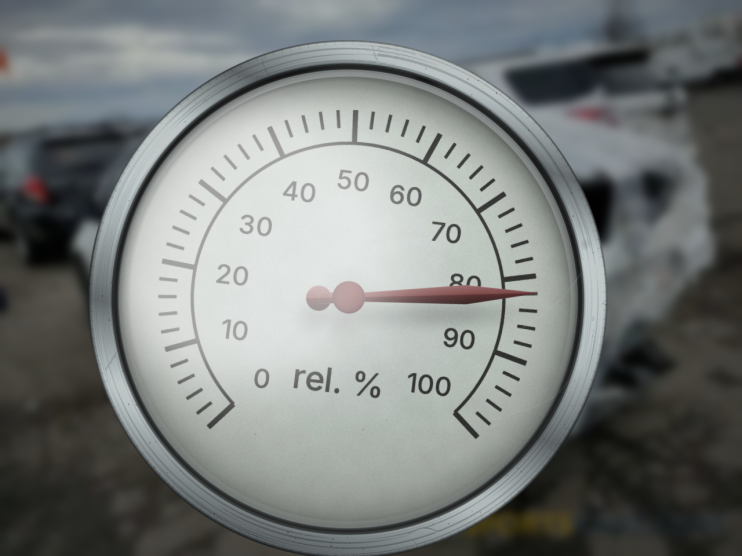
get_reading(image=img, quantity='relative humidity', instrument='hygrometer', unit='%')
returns 82 %
